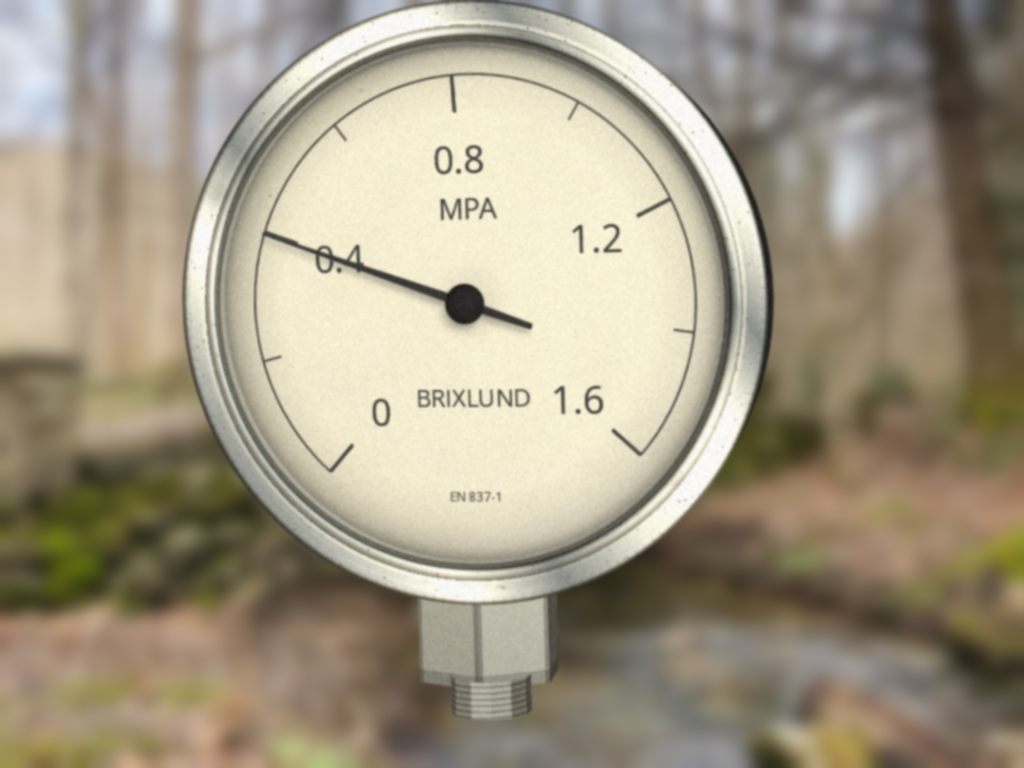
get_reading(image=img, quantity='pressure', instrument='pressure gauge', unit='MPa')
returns 0.4 MPa
